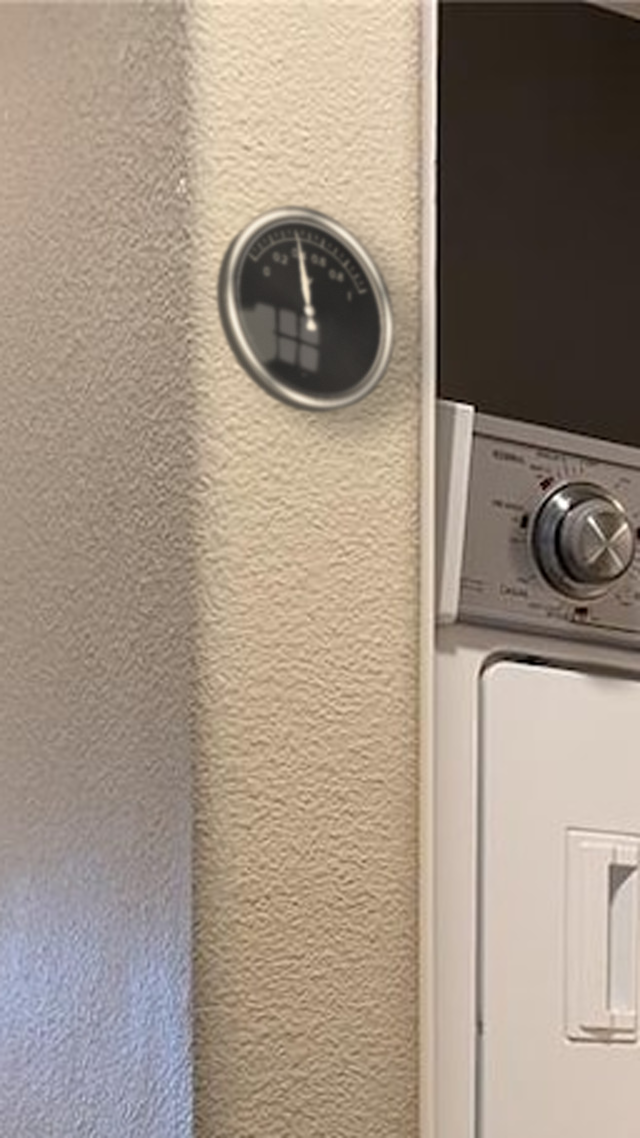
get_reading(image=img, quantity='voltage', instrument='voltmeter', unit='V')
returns 0.4 V
